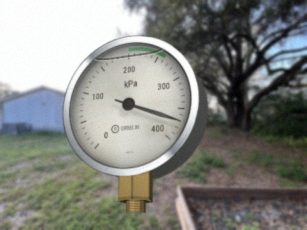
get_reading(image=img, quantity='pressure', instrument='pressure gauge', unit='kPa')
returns 370 kPa
